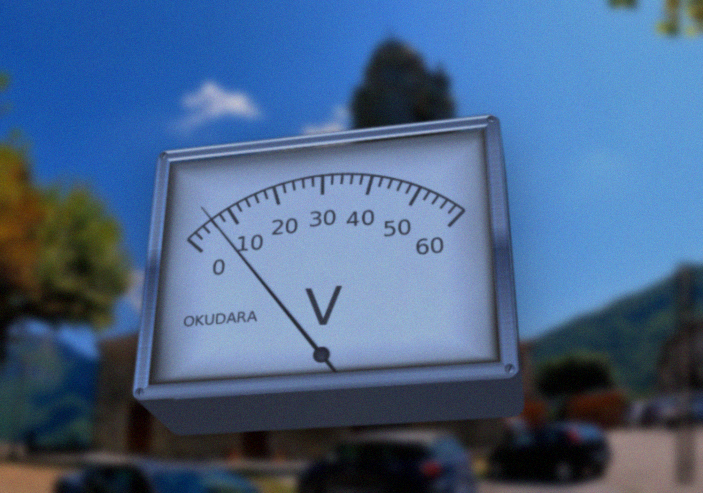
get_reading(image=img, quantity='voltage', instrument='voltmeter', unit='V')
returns 6 V
